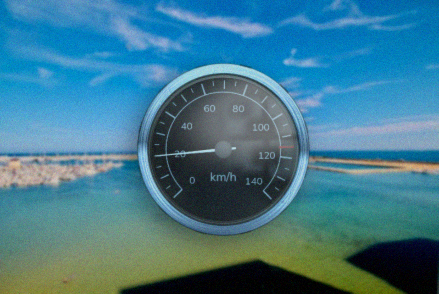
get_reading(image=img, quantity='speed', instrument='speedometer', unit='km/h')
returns 20 km/h
